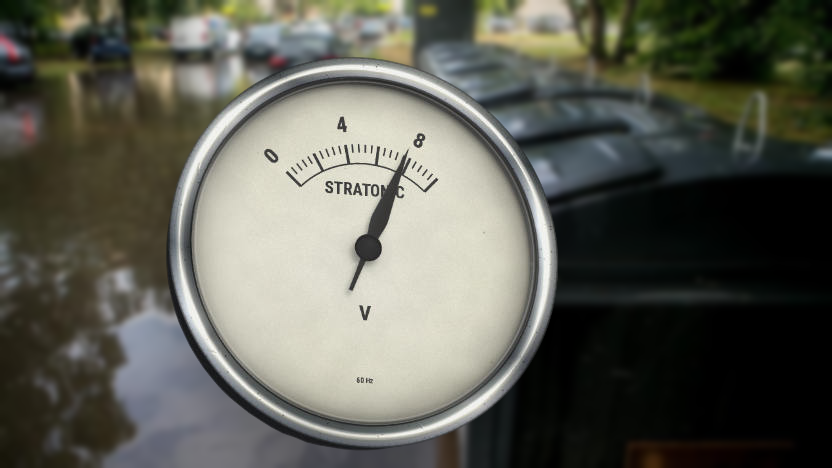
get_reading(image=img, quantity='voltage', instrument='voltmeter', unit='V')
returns 7.6 V
